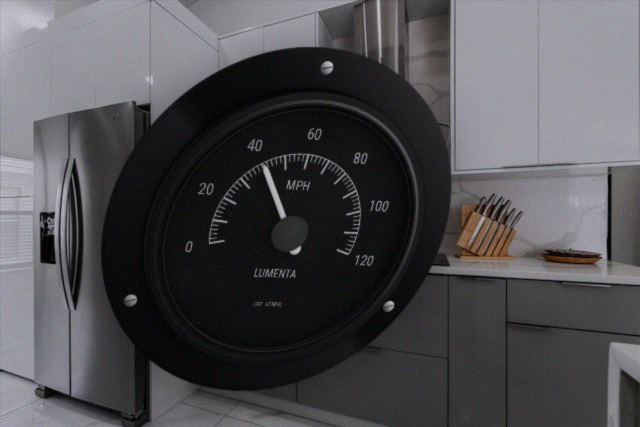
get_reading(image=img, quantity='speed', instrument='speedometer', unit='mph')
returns 40 mph
